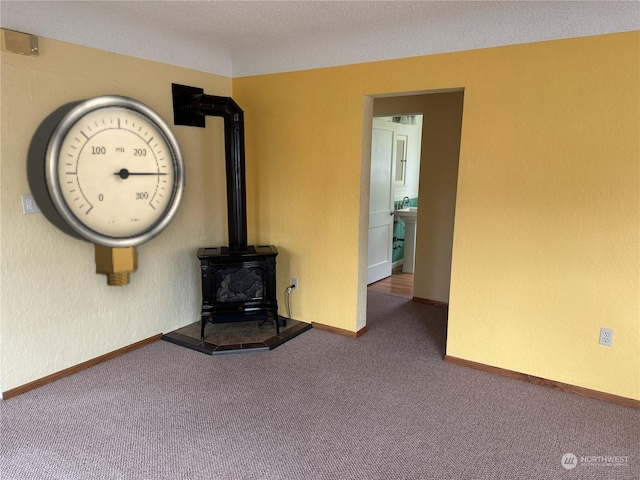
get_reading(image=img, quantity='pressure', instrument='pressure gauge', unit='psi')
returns 250 psi
